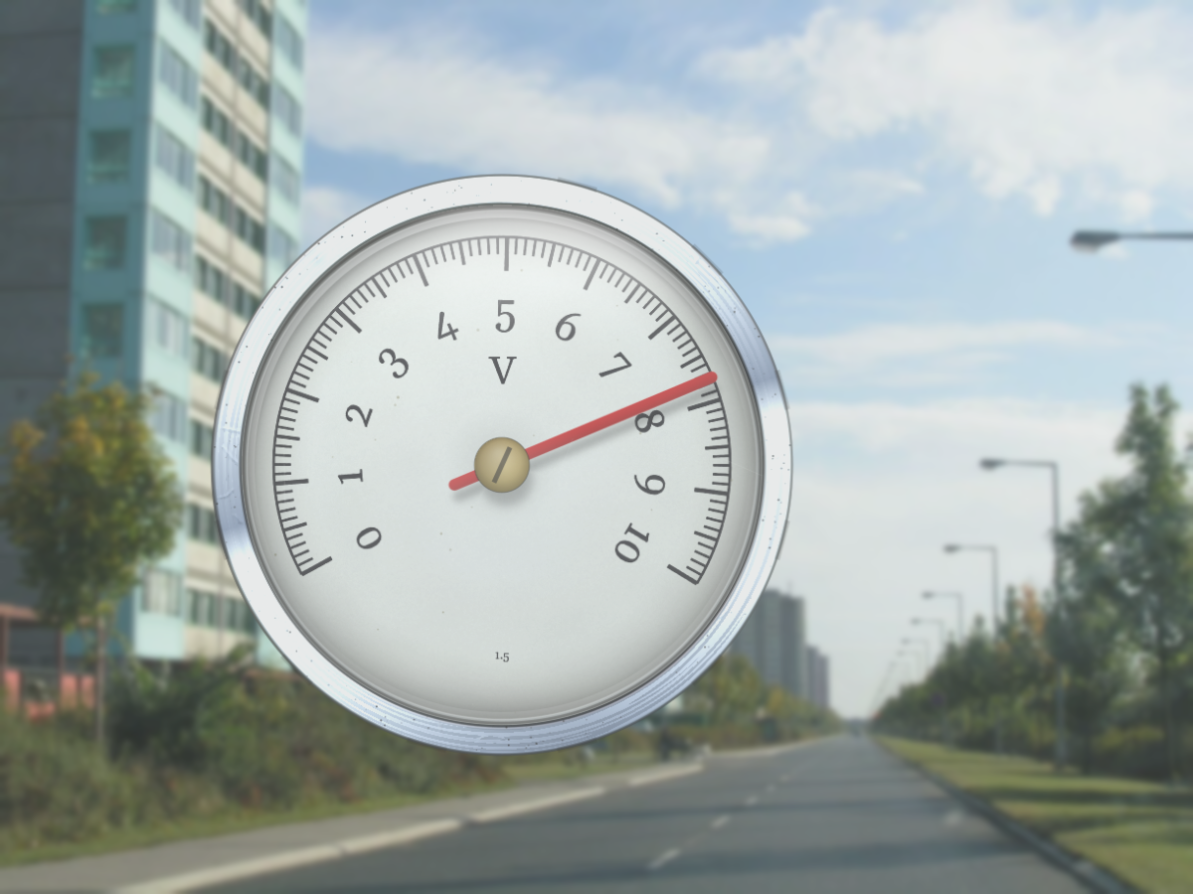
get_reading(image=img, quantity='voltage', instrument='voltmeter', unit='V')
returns 7.75 V
